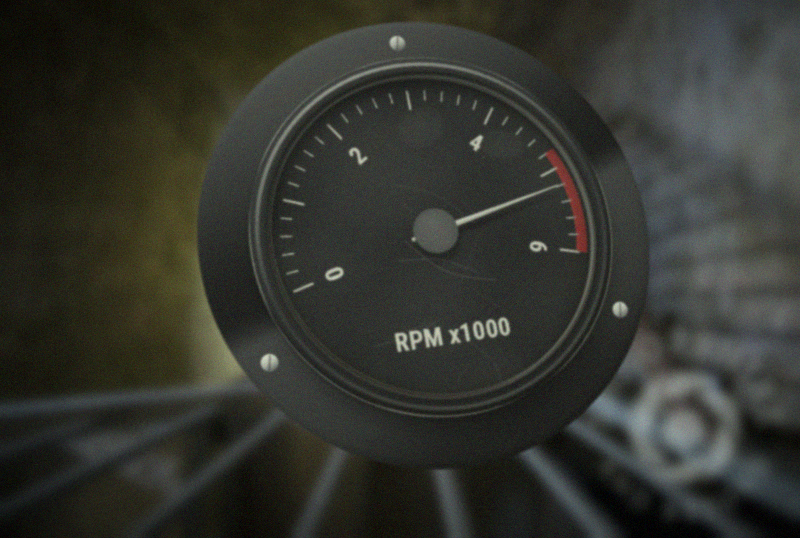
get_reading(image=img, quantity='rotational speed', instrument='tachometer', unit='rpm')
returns 5200 rpm
